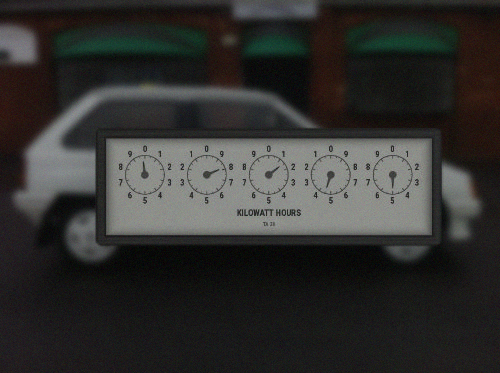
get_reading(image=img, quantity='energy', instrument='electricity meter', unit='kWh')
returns 98145 kWh
